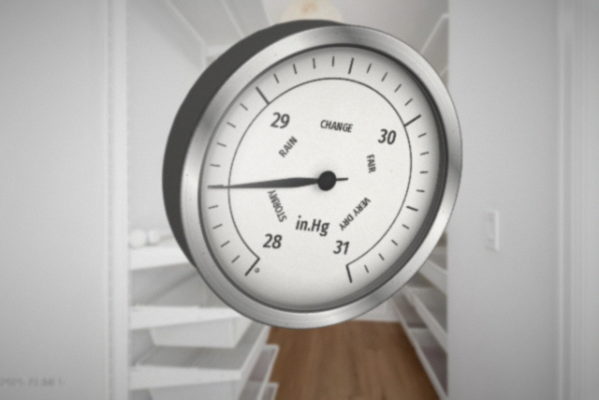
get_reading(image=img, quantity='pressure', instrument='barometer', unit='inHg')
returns 28.5 inHg
